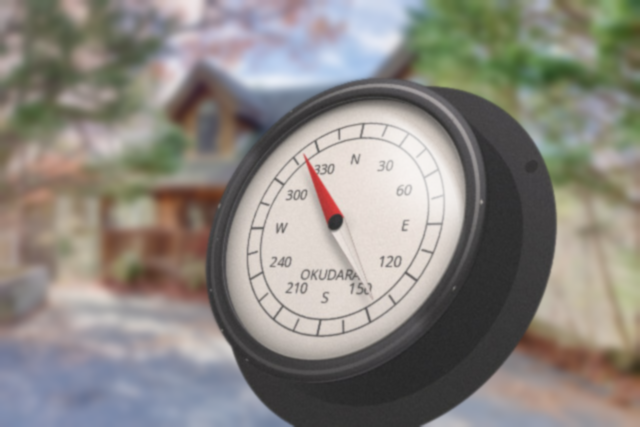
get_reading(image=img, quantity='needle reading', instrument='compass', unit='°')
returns 322.5 °
